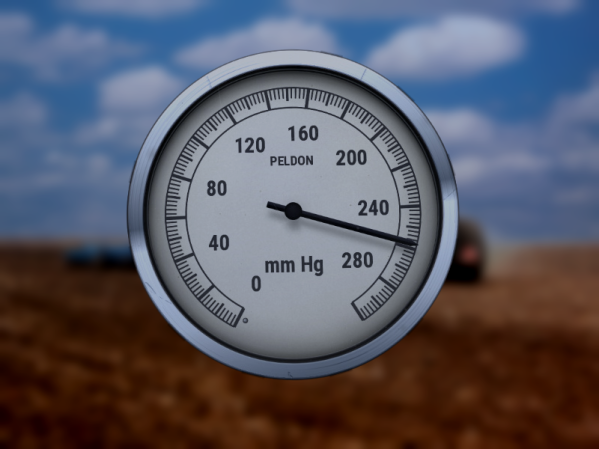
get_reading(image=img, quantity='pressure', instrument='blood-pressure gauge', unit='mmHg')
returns 258 mmHg
